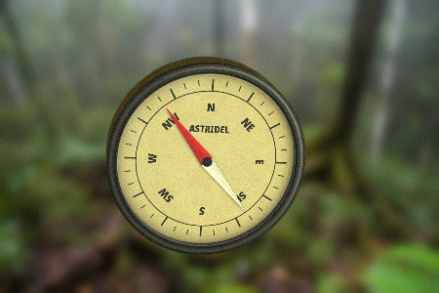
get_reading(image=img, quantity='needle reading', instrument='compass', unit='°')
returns 320 °
